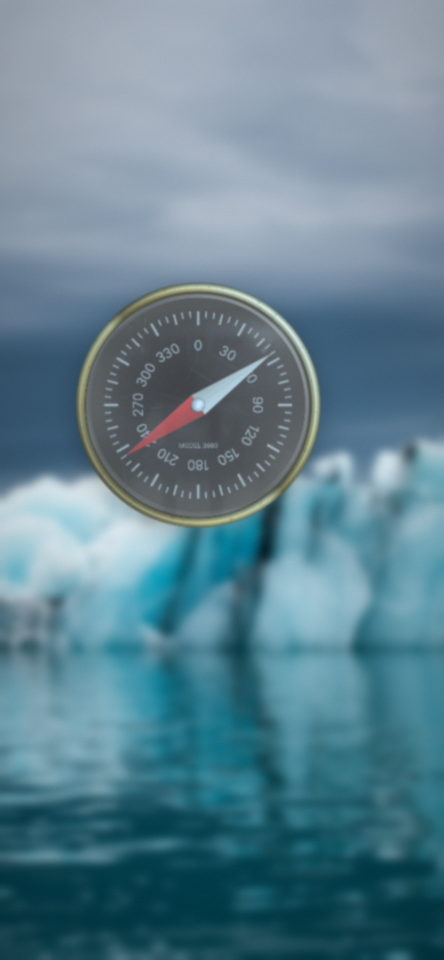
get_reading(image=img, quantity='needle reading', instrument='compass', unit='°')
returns 235 °
